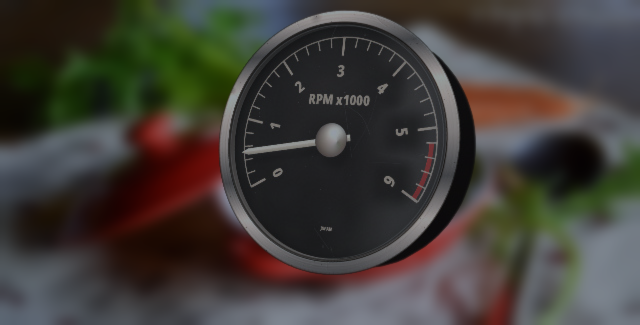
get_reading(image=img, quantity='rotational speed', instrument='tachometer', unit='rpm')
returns 500 rpm
